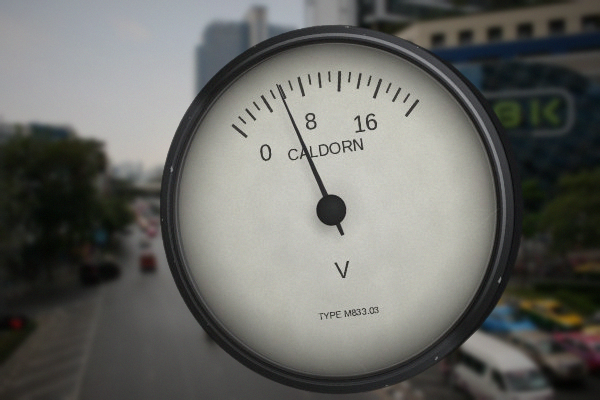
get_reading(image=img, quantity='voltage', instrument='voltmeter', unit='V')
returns 6 V
